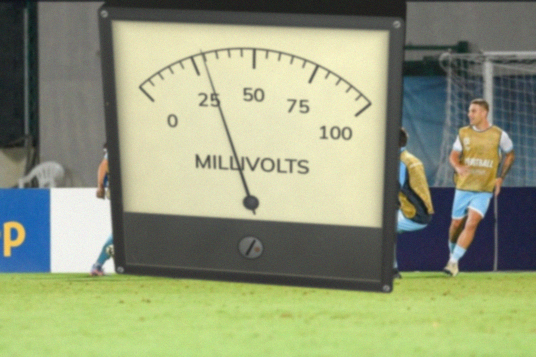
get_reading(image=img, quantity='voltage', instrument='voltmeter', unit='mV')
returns 30 mV
